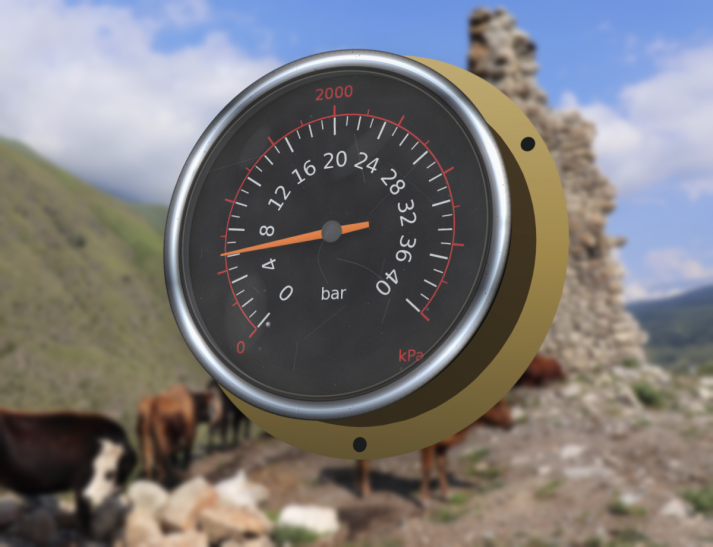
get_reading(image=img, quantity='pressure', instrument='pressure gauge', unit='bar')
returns 6 bar
